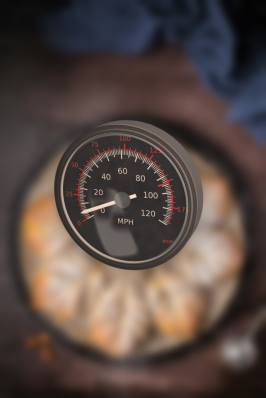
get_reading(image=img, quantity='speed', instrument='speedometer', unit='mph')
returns 5 mph
